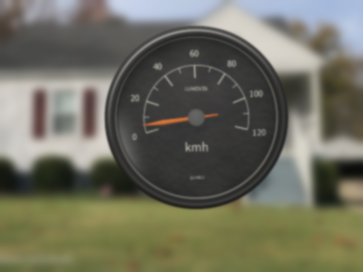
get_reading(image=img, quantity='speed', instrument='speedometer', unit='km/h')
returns 5 km/h
